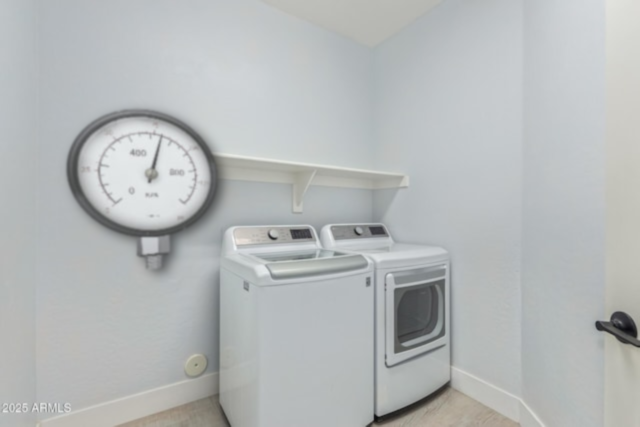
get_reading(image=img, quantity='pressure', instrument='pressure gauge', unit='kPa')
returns 550 kPa
